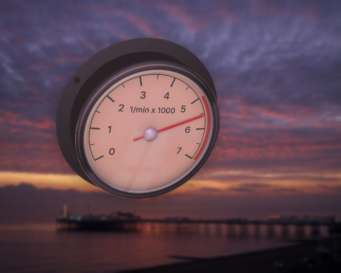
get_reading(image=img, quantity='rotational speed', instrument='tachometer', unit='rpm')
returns 5500 rpm
